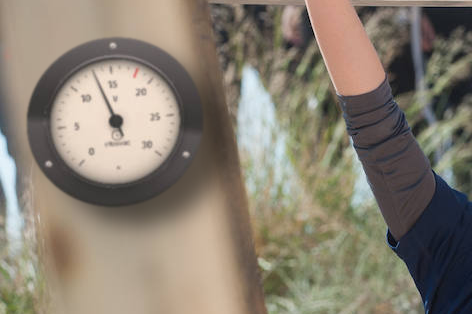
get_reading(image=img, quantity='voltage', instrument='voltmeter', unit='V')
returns 13 V
